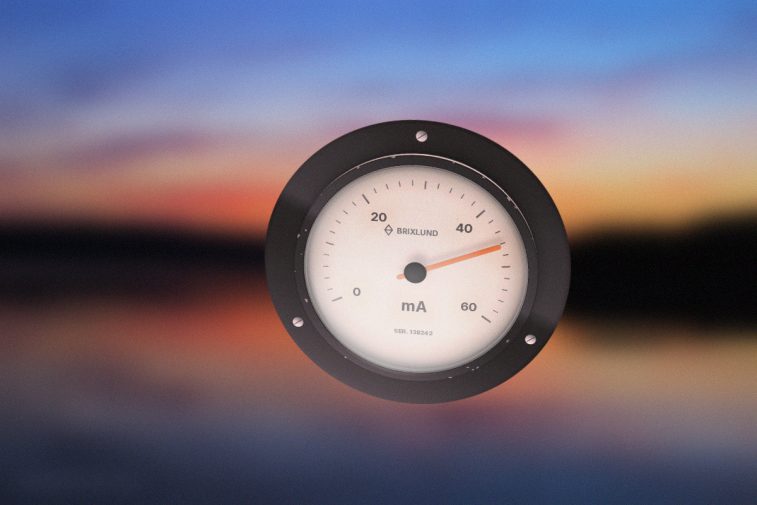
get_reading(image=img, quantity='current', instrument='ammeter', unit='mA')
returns 46 mA
